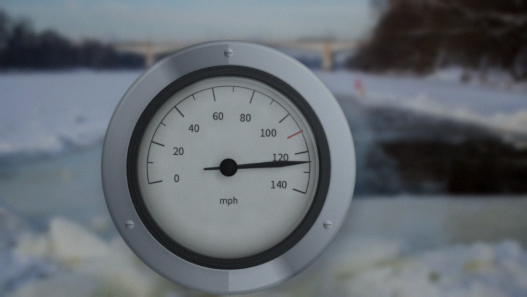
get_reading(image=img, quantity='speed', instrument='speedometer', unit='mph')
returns 125 mph
